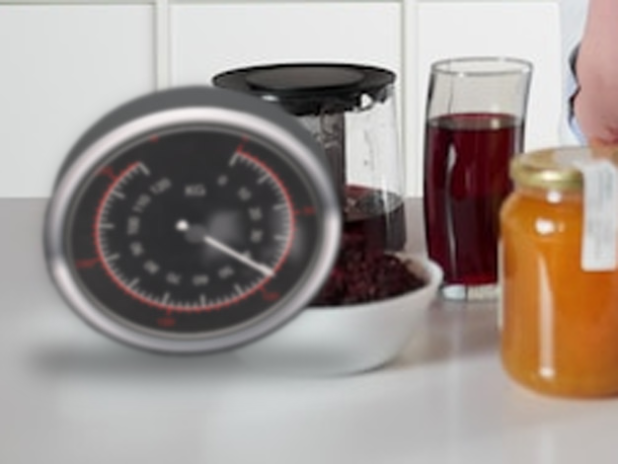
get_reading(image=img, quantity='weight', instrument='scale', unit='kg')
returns 40 kg
